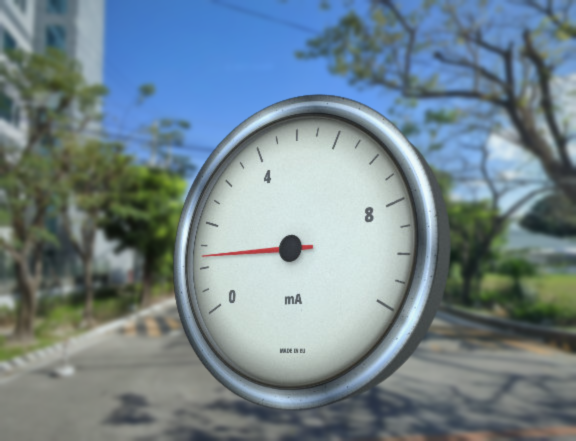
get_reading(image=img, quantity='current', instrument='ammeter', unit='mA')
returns 1.25 mA
